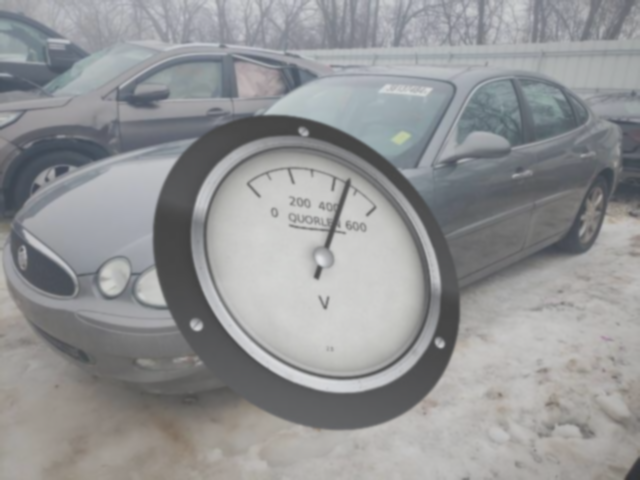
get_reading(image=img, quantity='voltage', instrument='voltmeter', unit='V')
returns 450 V
